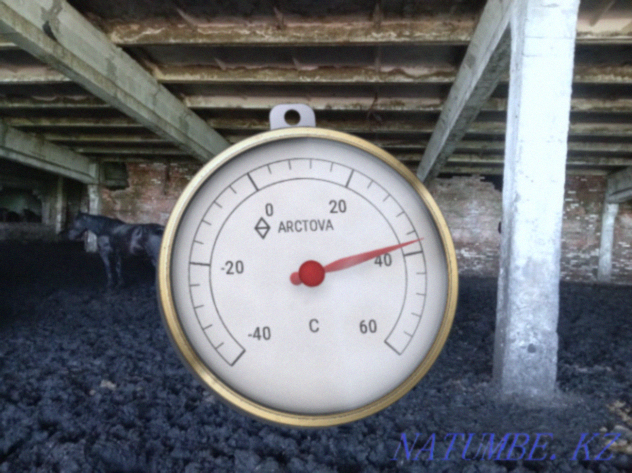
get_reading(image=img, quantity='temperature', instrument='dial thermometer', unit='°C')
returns 38 °C
